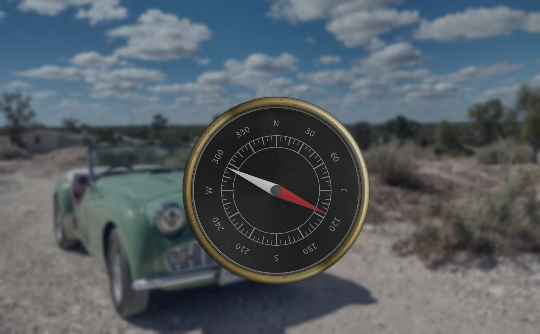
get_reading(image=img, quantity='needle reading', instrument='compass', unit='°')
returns 115 °
